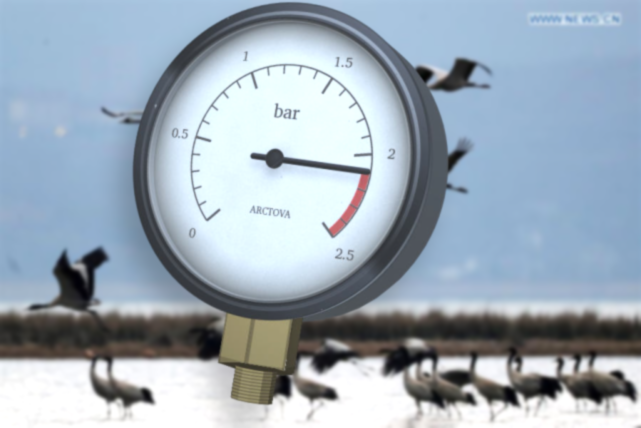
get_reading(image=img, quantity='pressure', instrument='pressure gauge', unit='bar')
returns 2.1 bar
